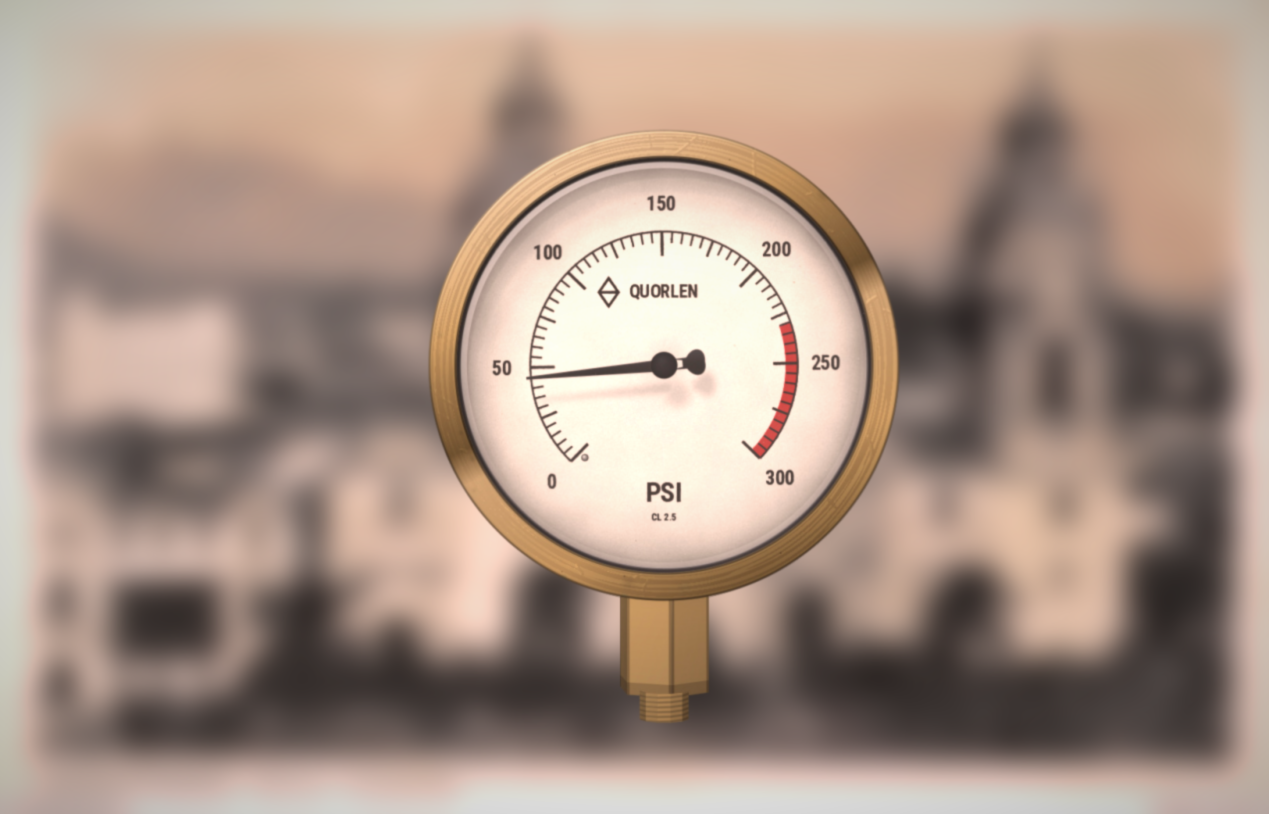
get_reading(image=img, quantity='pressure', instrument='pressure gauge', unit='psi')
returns 45 psi
